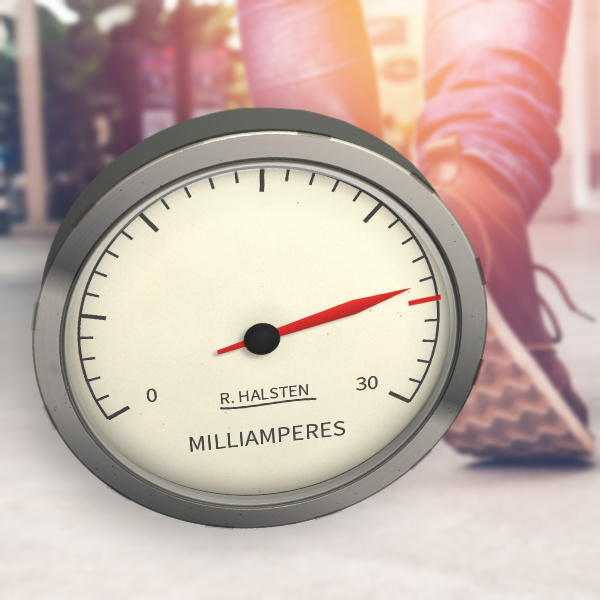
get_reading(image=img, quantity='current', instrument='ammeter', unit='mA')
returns 24 mA
